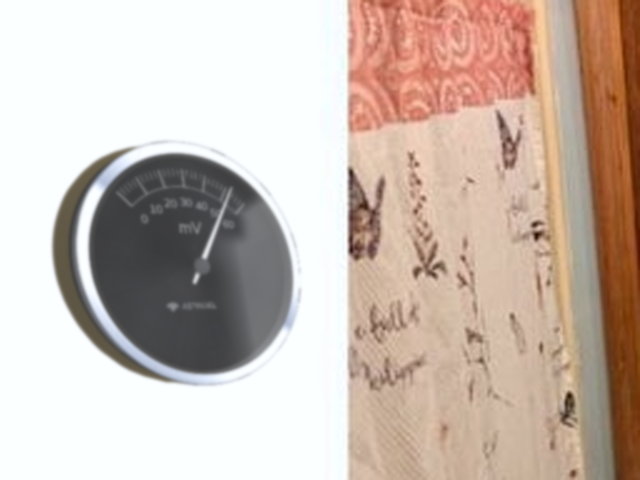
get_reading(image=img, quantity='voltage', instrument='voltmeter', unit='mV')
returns 50 mV
